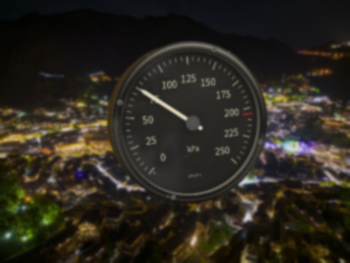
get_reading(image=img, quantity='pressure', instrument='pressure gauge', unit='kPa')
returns 75 kPa
